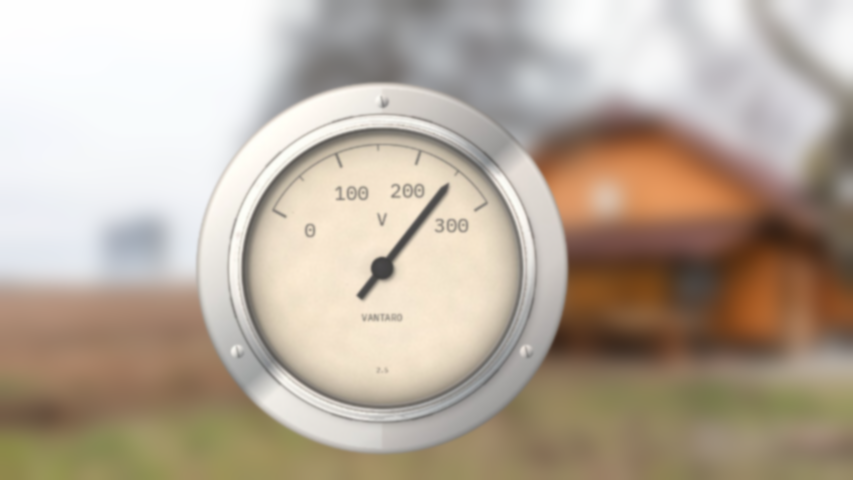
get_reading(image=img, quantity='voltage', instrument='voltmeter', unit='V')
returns 250 V
